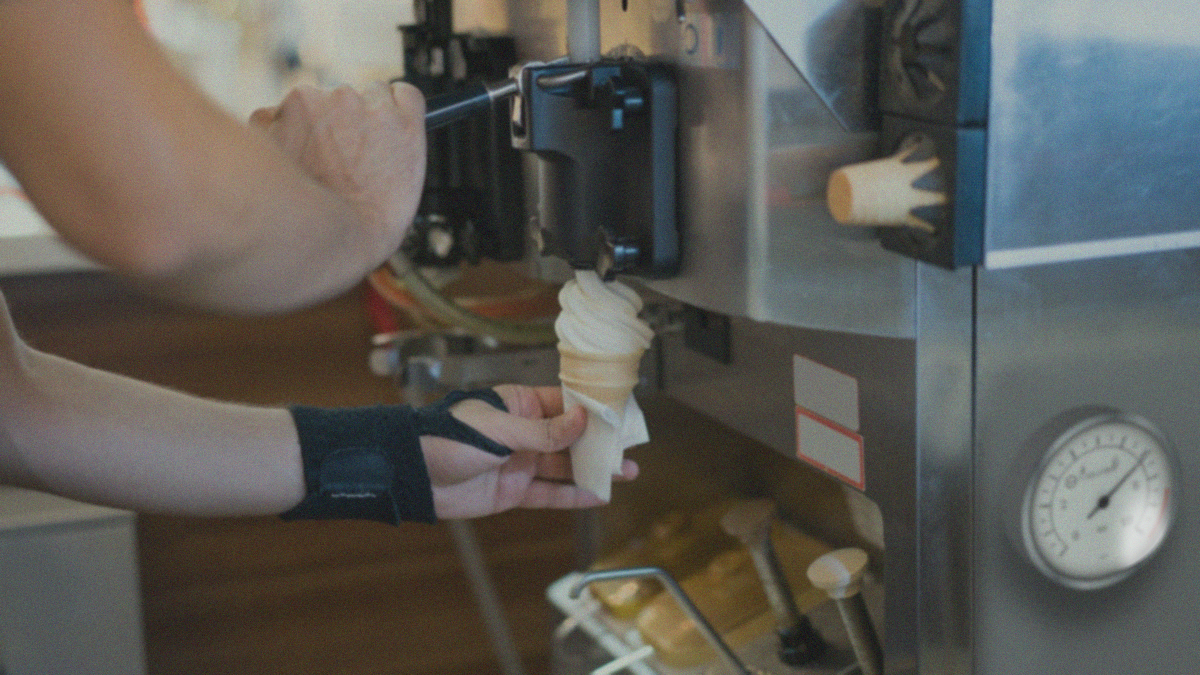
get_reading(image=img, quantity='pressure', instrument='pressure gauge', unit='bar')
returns 7 bar
